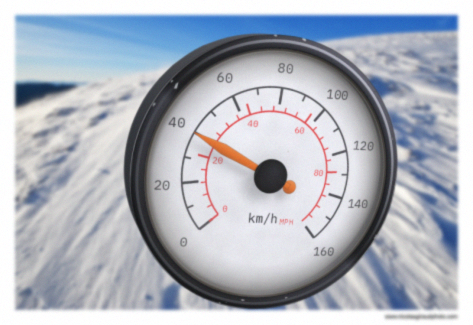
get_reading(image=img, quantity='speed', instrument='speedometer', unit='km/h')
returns 40 km/h
